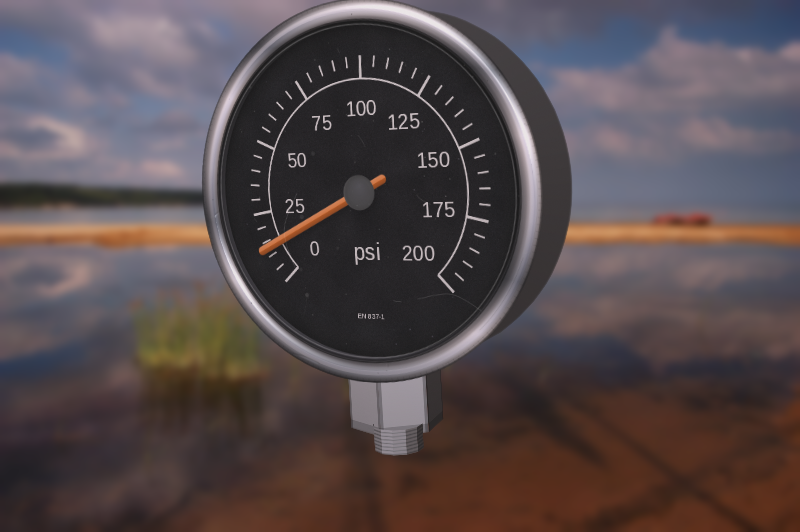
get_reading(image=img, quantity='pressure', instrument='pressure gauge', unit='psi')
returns 12.5 psi
